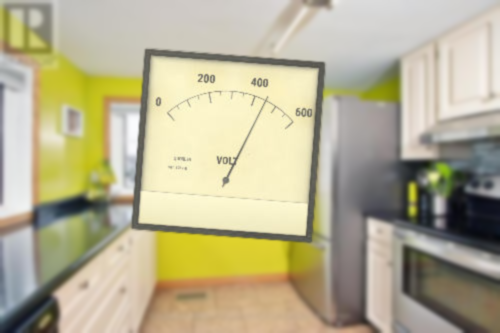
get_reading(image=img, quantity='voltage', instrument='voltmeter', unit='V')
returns 450 V
